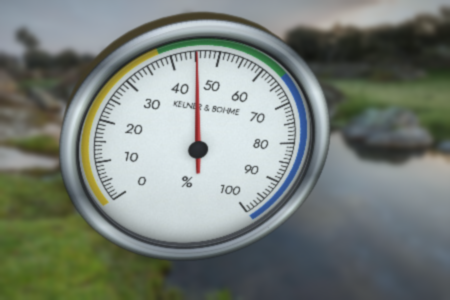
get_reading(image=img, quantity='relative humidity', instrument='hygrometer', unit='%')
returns 45 %
